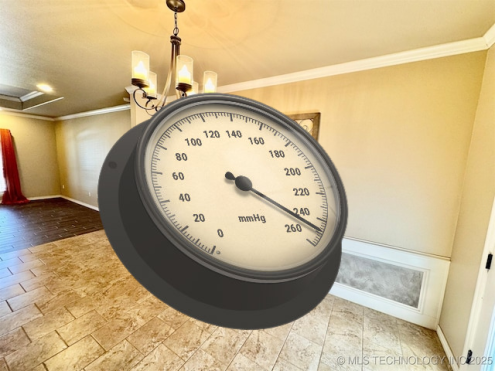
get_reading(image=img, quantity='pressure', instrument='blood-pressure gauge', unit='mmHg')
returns 250 mmHg
